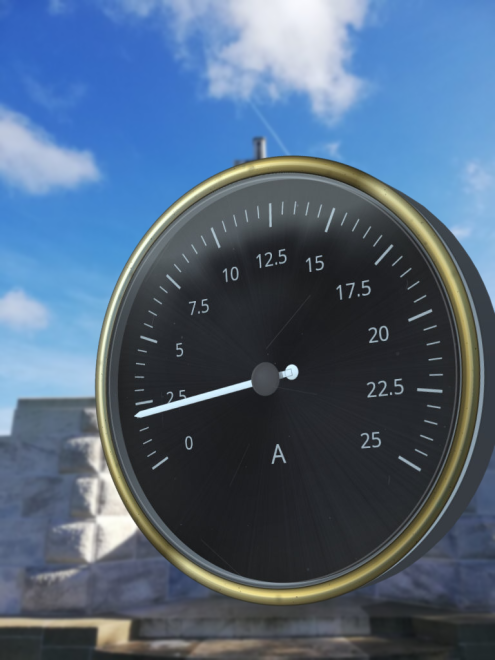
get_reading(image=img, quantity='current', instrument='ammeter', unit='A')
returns 2 A
